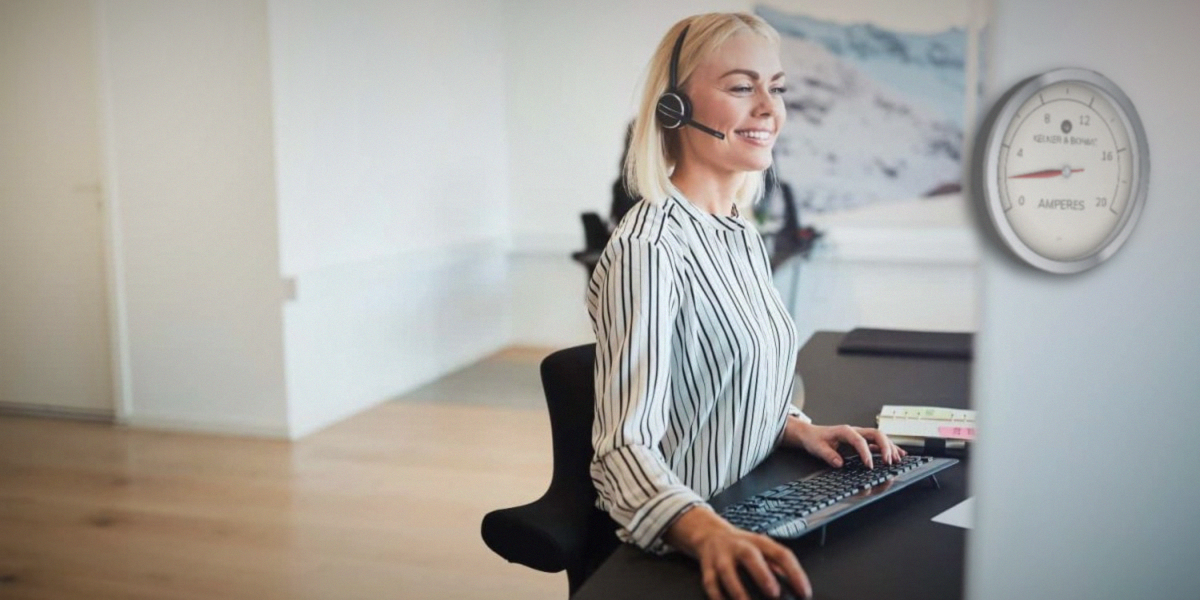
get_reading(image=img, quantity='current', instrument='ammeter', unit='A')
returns 2 A
